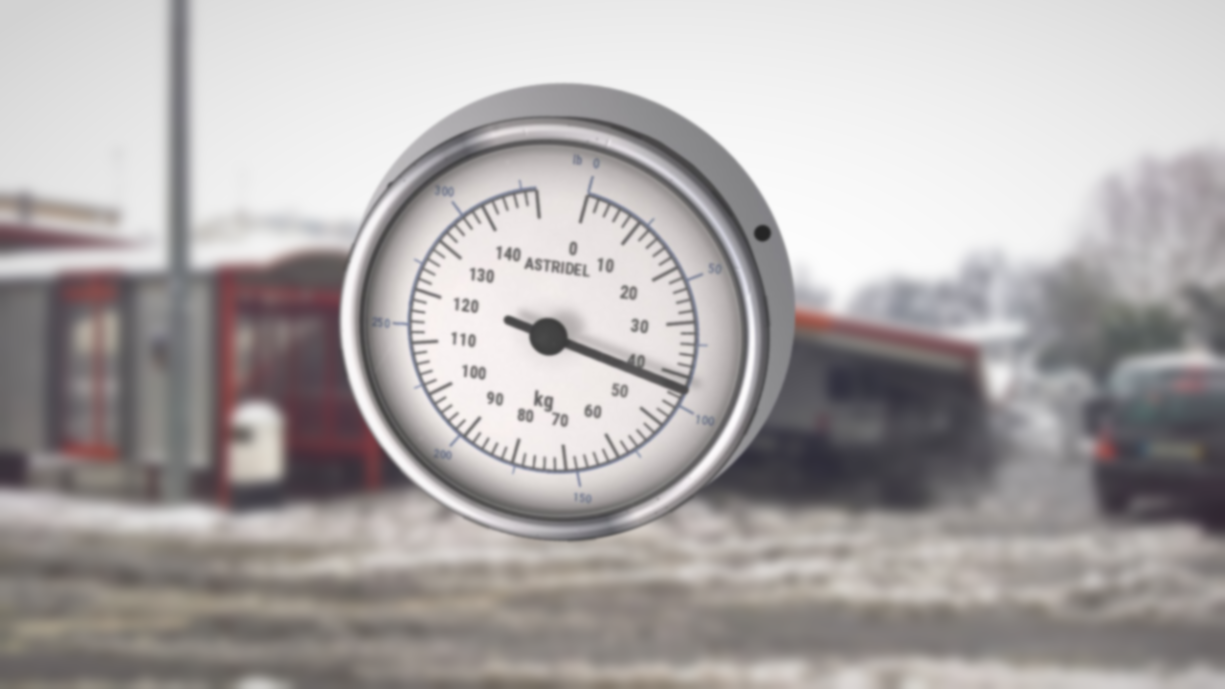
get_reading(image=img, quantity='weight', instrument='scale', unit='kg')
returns 42 kg
